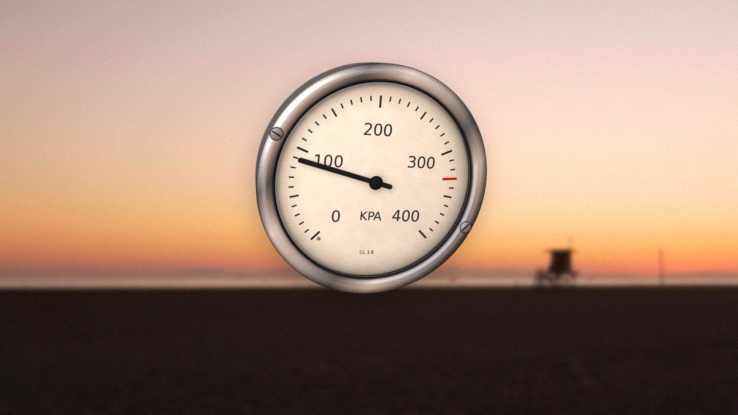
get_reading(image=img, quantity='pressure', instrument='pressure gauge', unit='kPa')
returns 90 kPa
